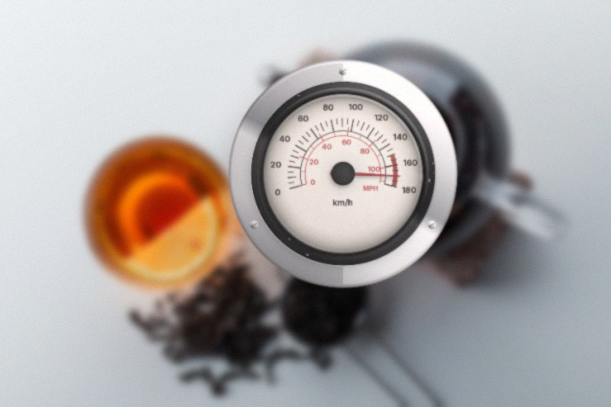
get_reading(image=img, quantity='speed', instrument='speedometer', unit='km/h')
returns 170 km/h
